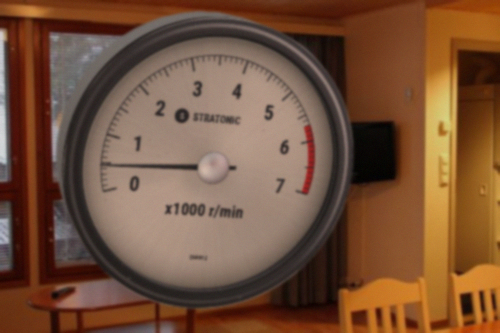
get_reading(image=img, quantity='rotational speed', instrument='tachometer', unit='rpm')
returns 500 rpm
